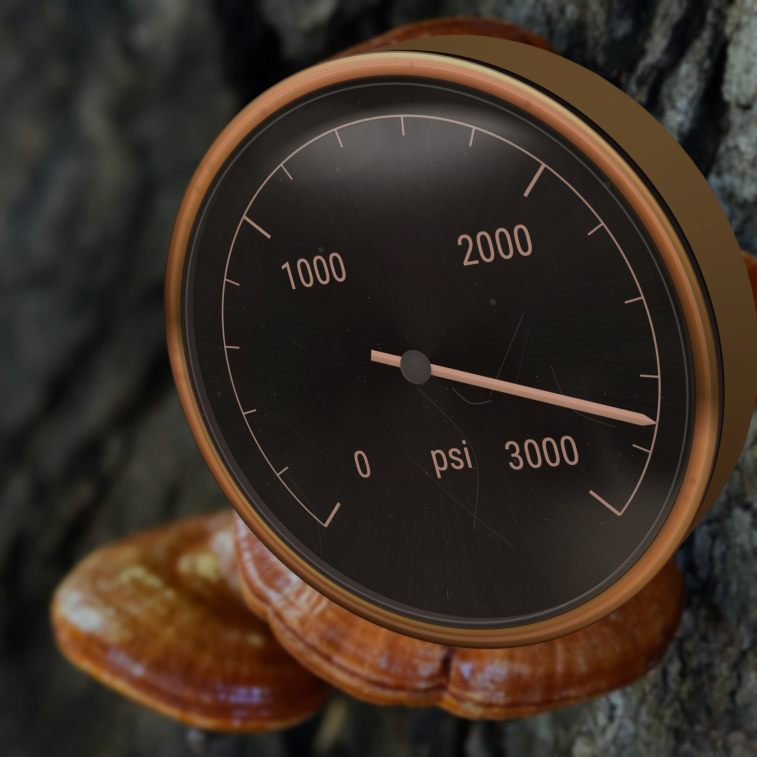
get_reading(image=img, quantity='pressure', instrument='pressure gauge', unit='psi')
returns 2700 psi
